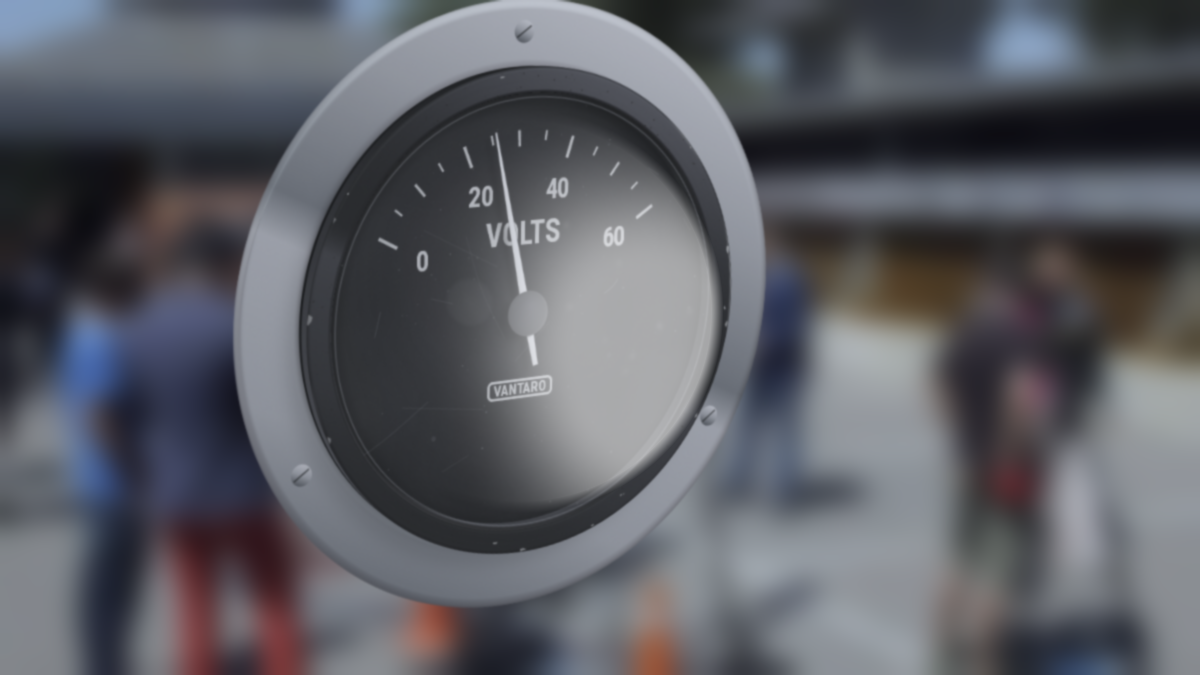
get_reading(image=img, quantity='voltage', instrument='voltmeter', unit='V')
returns 25 V
